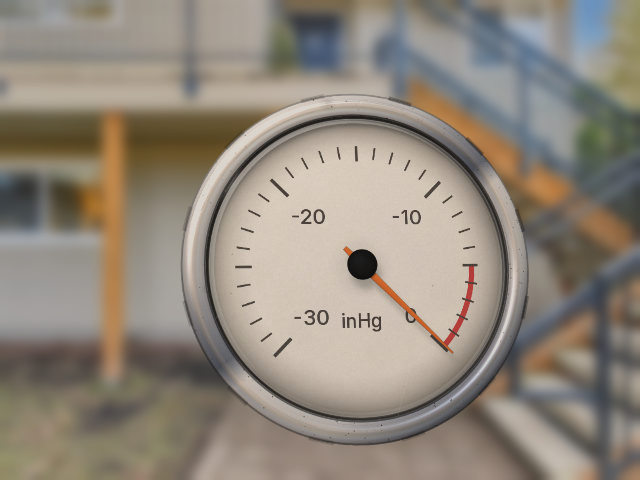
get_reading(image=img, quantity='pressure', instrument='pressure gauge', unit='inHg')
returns 0 inHg
